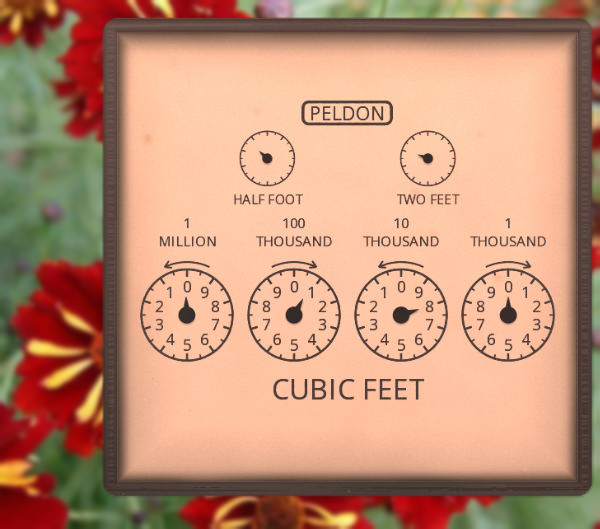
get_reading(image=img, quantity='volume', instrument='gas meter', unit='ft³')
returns 8000 ft³
